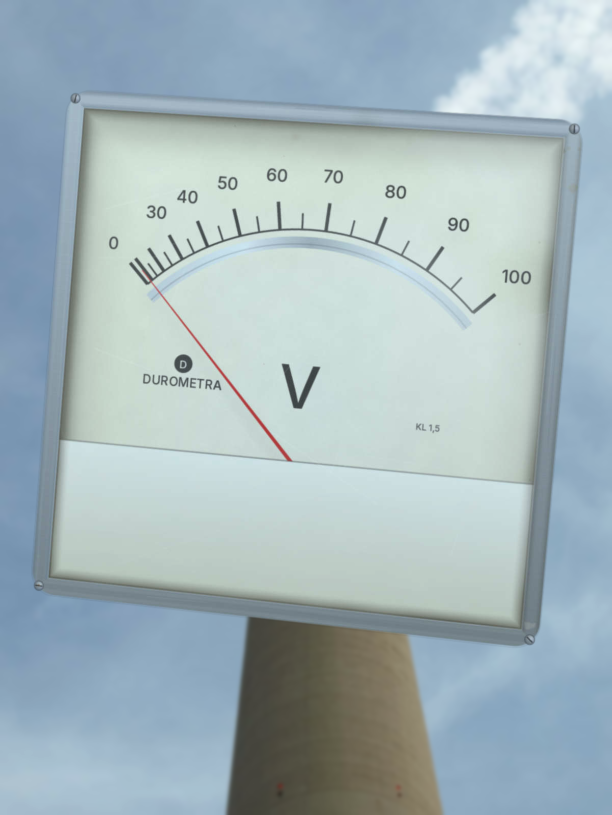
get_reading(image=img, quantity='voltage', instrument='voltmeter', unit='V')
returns 10 V
